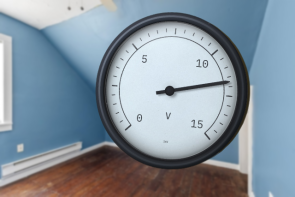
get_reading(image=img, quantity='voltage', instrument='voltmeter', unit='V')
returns 11.75 V
